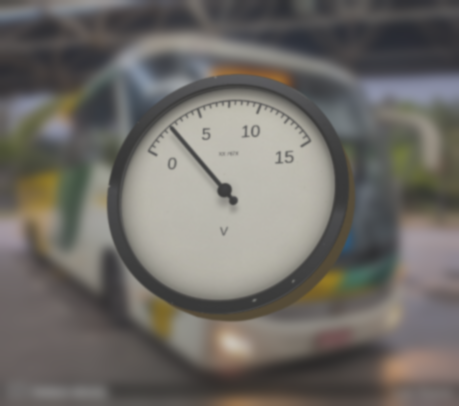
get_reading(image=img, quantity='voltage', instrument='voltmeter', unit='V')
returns 2.5 V
